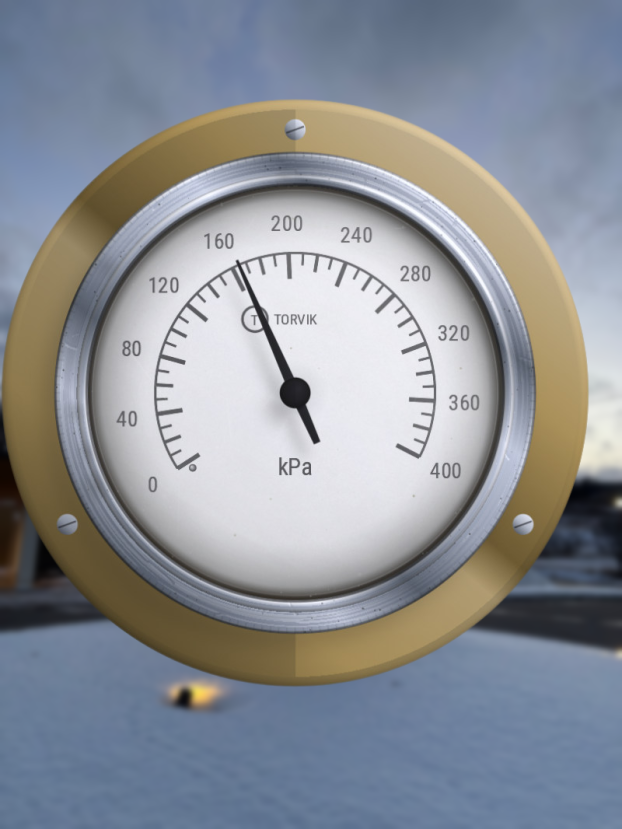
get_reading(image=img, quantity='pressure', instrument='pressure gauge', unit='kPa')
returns 165 kPa
